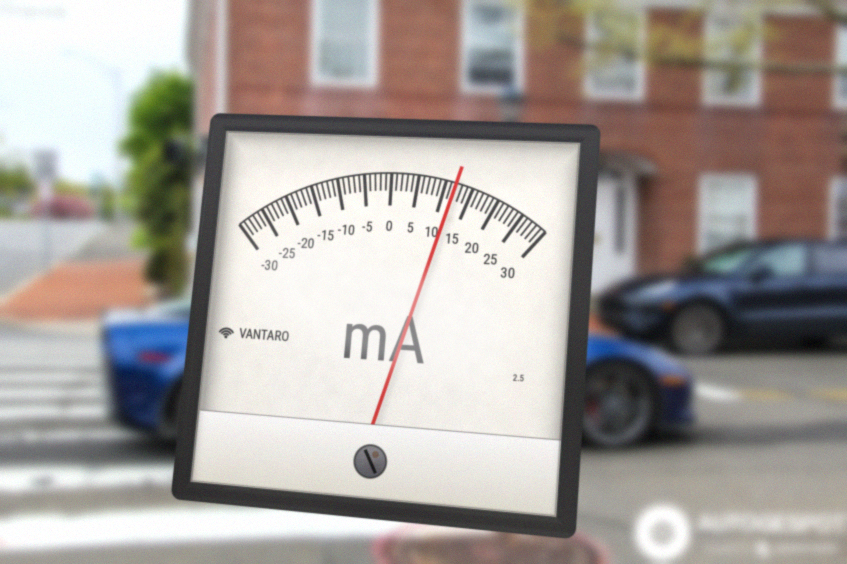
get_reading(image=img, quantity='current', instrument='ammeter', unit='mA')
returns 12 mA
